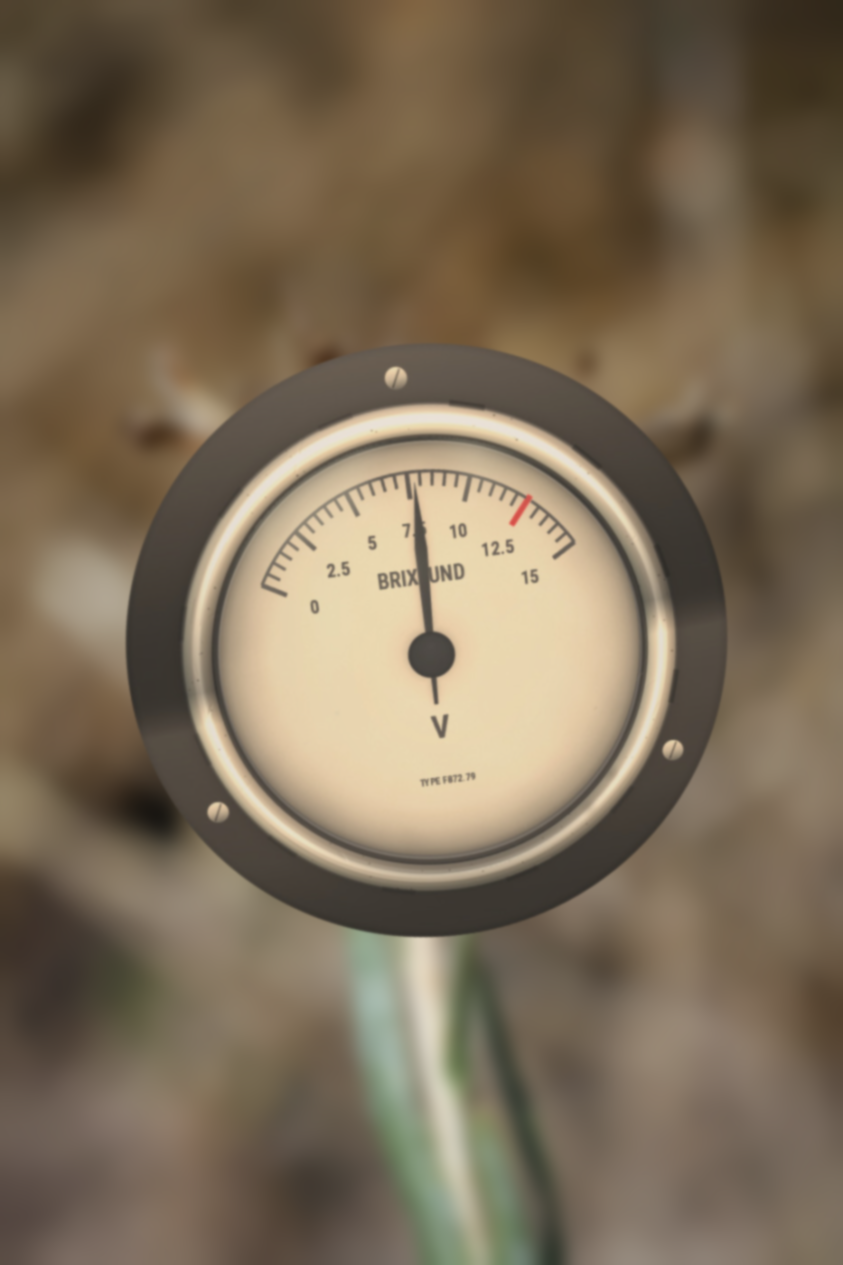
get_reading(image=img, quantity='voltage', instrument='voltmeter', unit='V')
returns 7.75 V
